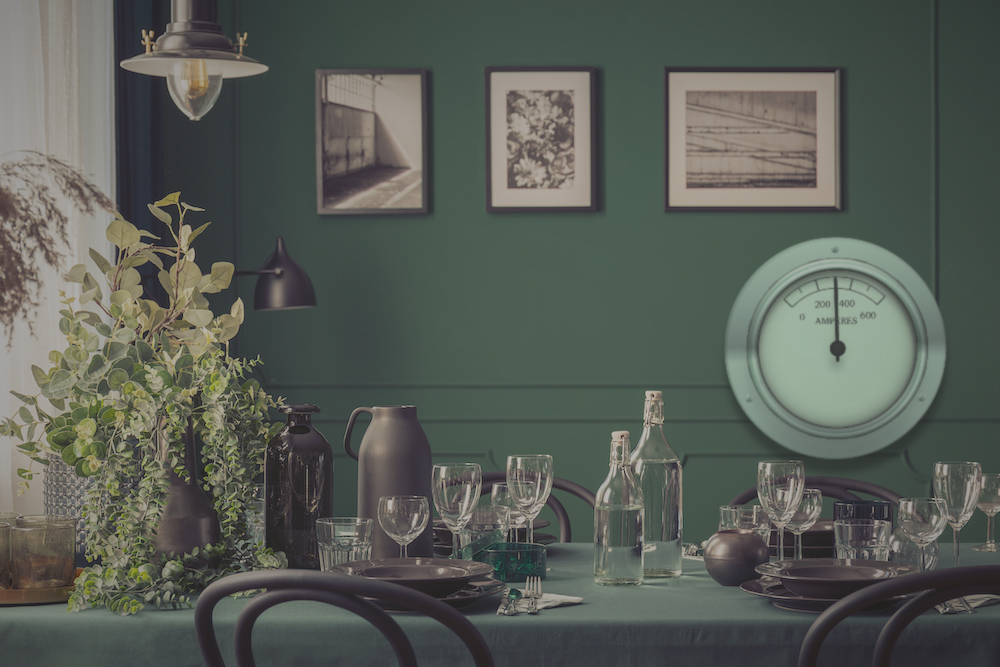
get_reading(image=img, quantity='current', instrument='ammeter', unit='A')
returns 300 A
